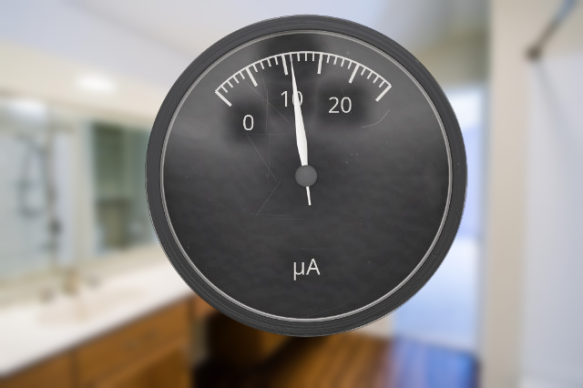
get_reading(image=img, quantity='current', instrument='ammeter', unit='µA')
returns 11 µA
